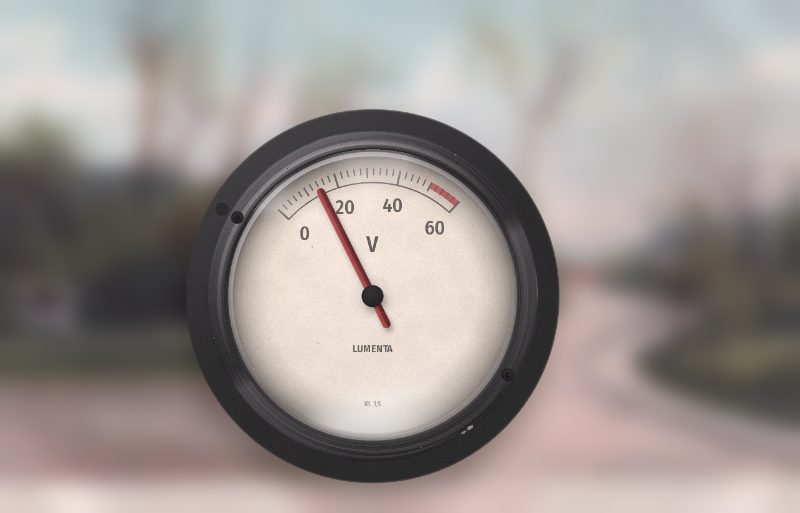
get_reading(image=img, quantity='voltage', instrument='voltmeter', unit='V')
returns 14 V
